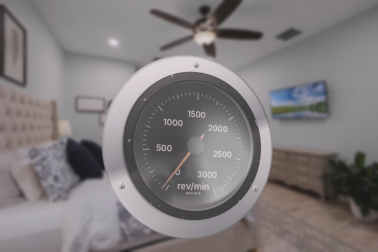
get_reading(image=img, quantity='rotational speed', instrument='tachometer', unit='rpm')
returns 50 rpm
